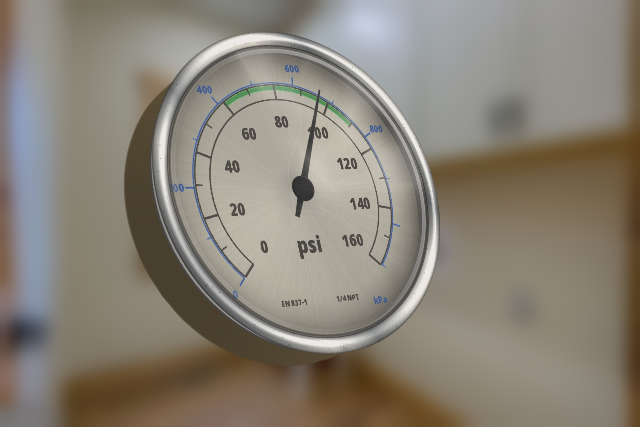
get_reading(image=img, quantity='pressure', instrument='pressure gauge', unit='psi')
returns 95 psi
